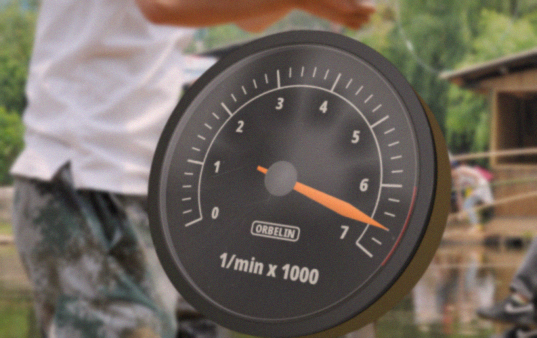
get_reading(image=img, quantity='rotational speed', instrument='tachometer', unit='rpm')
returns 6600 rpm
